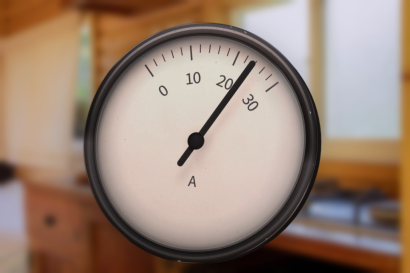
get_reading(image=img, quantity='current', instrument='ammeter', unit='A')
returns 24 A
